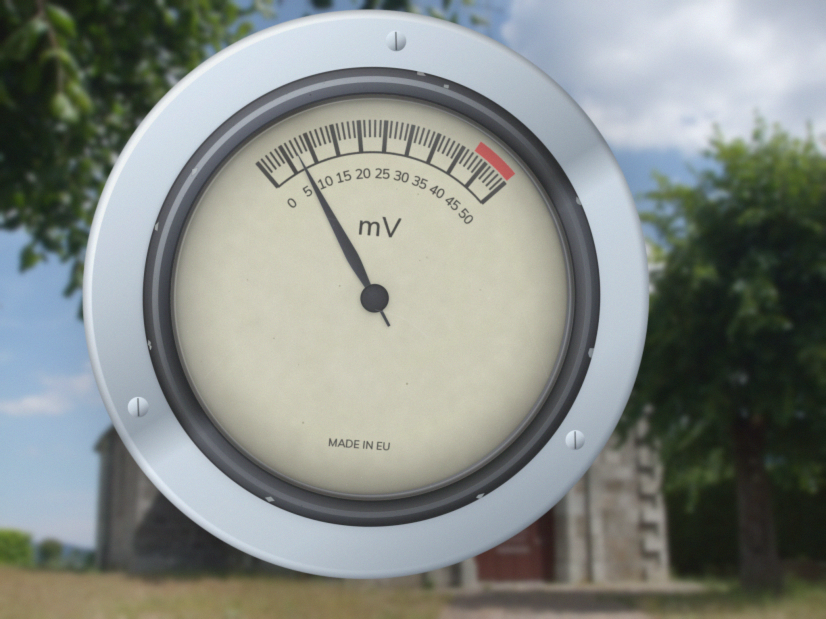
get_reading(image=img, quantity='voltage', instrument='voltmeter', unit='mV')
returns 7 mV
